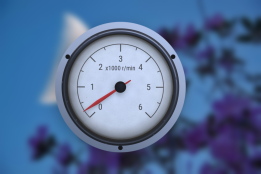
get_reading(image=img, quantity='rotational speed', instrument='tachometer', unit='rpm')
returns 250 rpm
